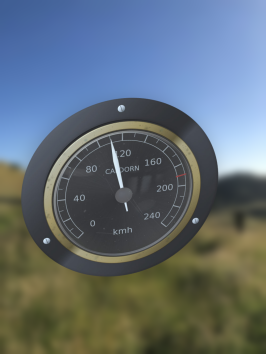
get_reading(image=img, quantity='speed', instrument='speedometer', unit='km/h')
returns 110 km/h
